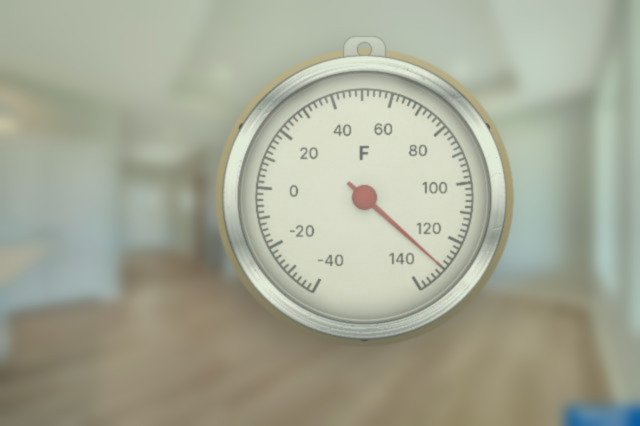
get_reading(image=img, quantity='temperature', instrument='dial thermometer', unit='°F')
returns 130 °F
